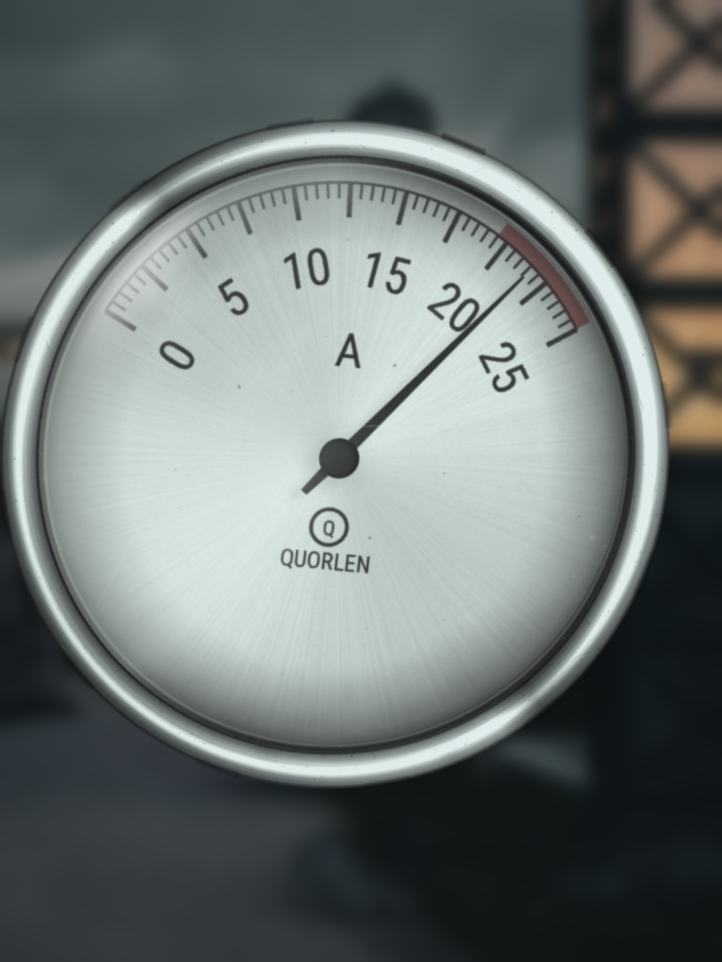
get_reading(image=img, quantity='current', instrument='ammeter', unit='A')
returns 21.5 A
